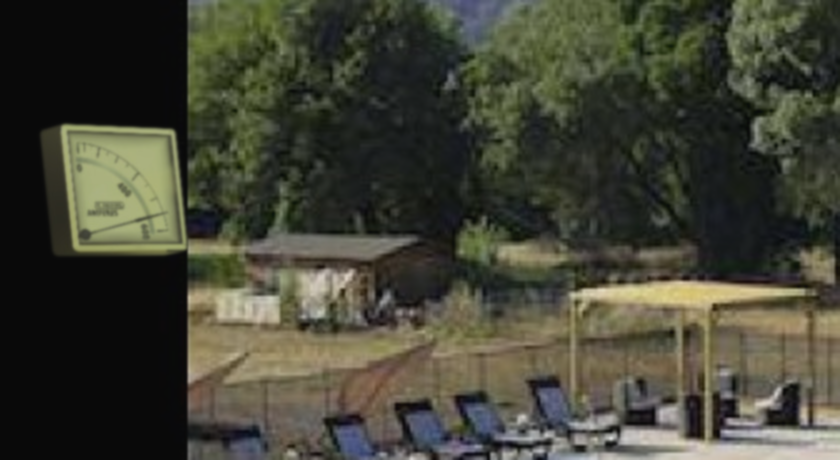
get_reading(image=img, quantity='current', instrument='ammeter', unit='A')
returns 550 A
